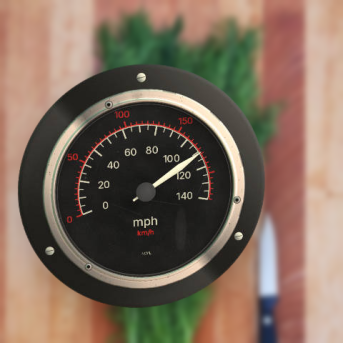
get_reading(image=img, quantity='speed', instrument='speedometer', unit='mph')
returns 110 mph
